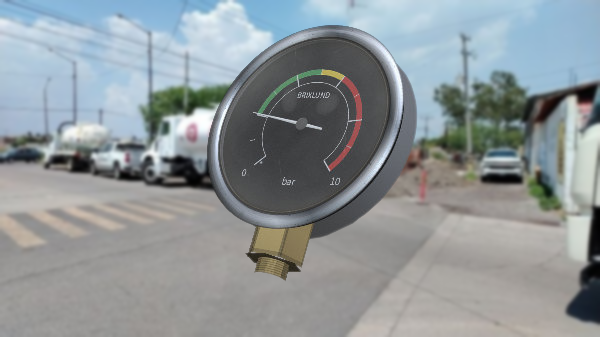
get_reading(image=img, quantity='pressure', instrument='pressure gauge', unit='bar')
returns 2 bar
